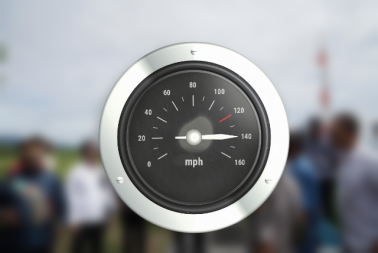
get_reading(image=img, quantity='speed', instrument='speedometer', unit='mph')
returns 140 mph
